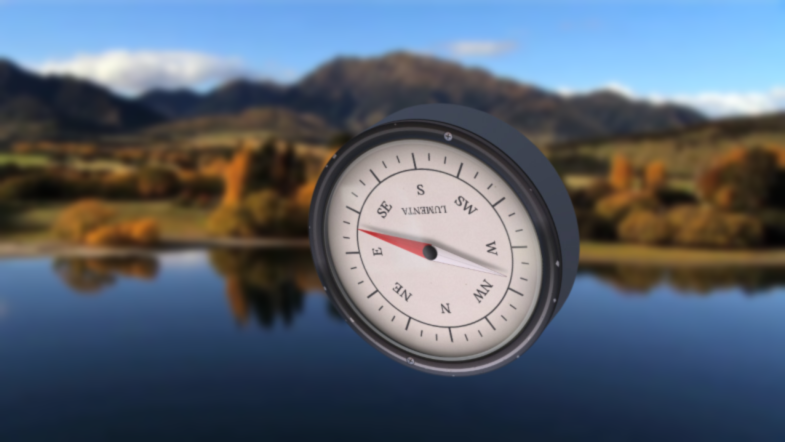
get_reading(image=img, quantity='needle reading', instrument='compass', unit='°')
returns 110 °
